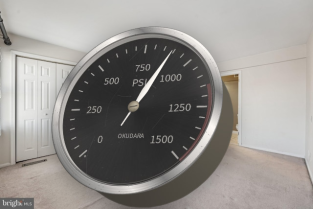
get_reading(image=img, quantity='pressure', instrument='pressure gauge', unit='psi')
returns 900 psi
